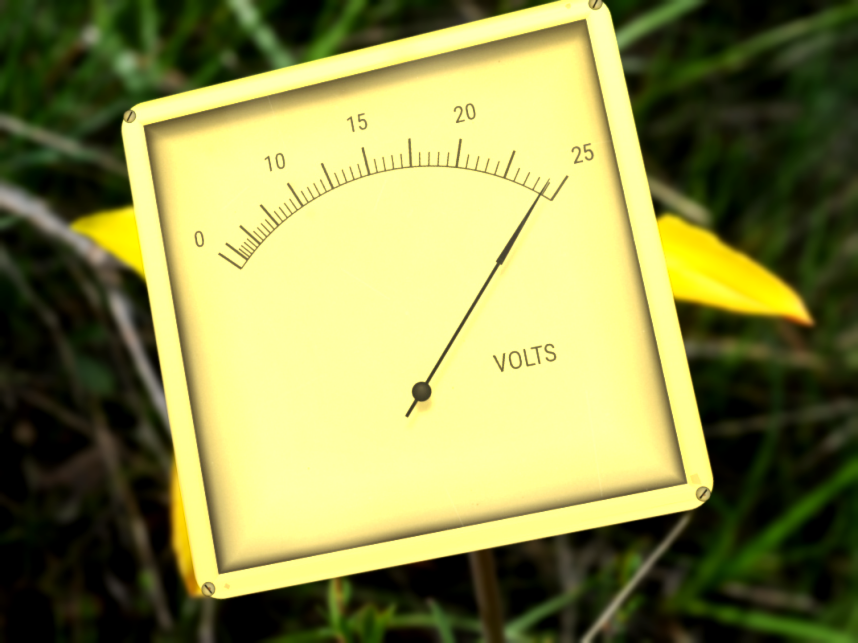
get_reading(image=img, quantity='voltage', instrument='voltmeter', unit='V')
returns 24.5 V
